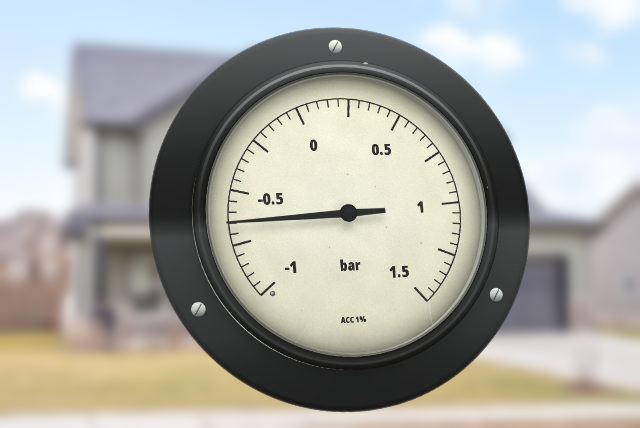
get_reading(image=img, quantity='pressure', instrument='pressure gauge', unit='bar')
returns -0.65 bar
